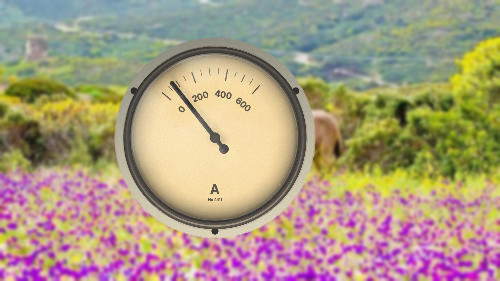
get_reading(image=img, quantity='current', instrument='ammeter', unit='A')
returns 75 A
